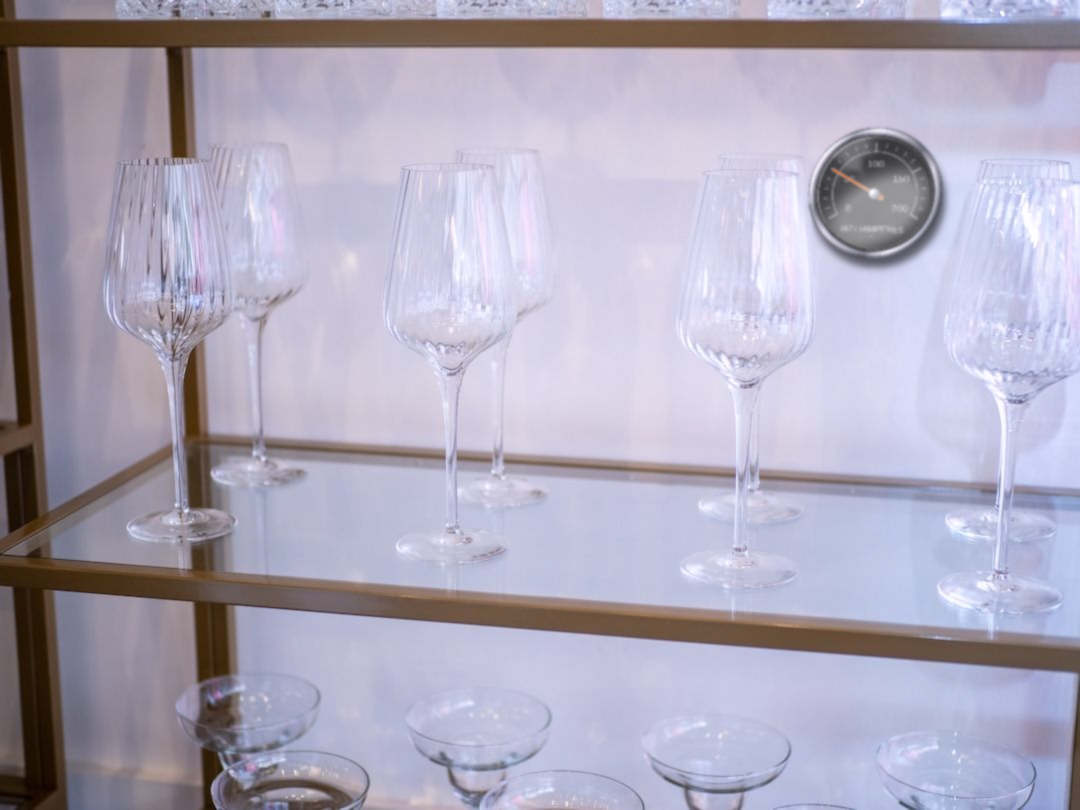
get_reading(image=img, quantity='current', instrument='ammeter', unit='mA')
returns 50 mA
